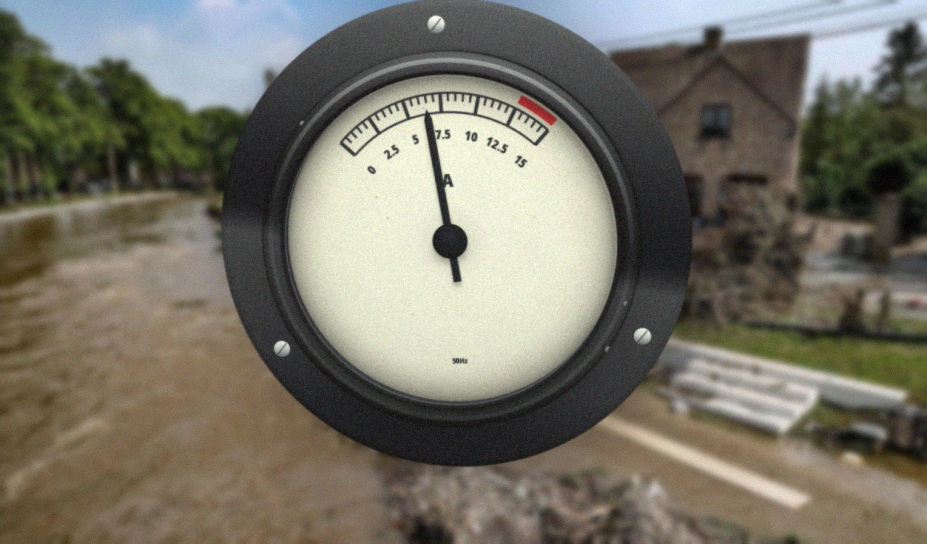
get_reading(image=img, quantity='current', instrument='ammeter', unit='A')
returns 6.5 A
